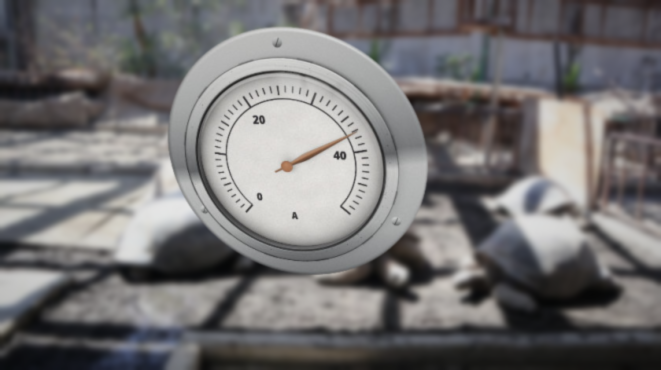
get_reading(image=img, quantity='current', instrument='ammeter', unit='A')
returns 37 A
